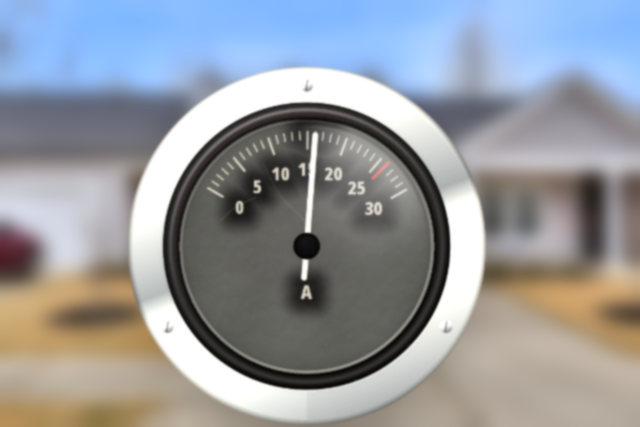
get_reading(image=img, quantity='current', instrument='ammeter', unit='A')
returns 16 A
